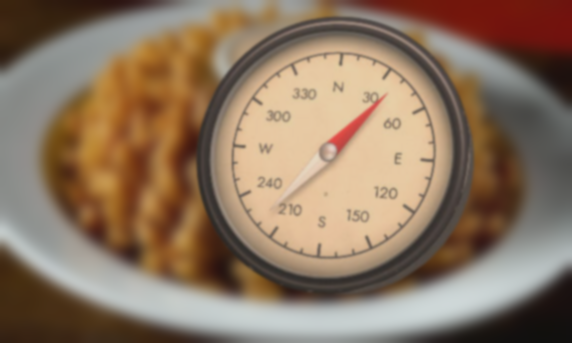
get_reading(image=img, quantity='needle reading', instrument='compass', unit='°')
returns 40 °
